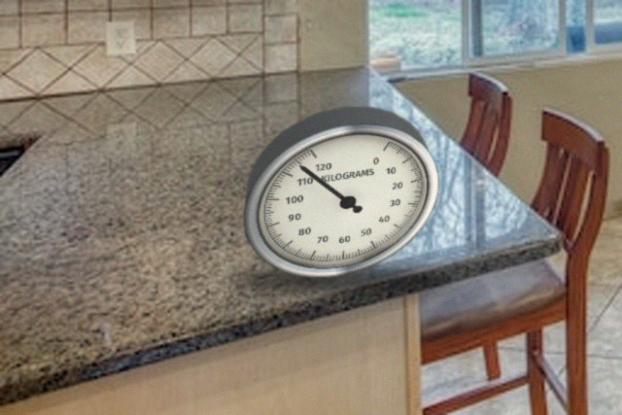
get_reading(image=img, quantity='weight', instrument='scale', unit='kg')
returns 115 kg
